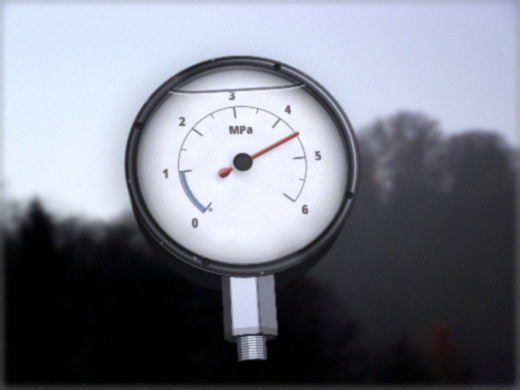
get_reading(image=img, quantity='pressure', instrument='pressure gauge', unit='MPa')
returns 4.5 MPa
